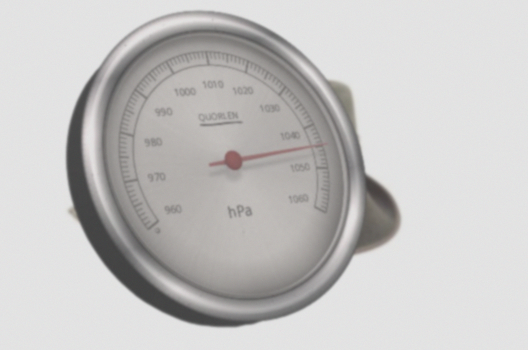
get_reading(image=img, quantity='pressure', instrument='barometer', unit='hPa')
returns 1045 hPa
